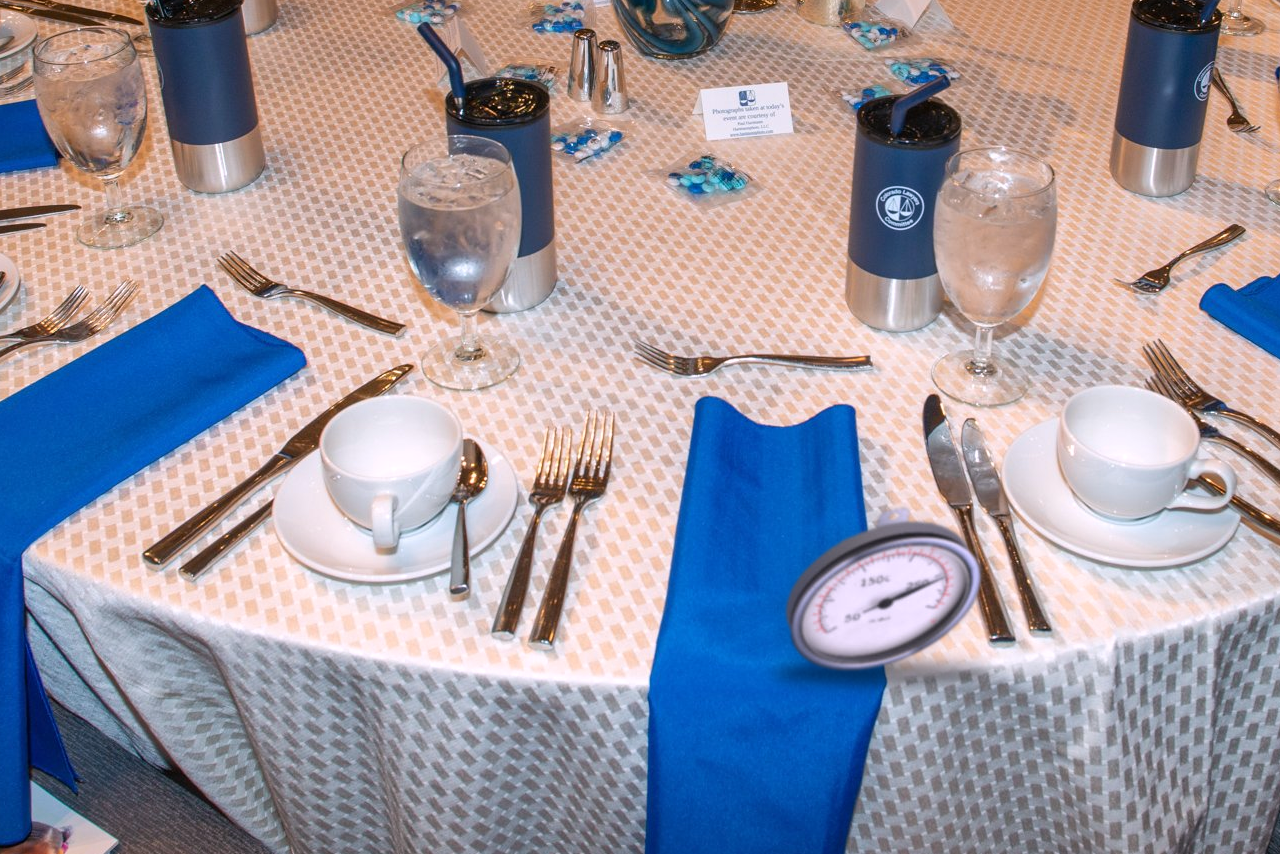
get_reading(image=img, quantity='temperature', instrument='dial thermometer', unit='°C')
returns 250 °C
